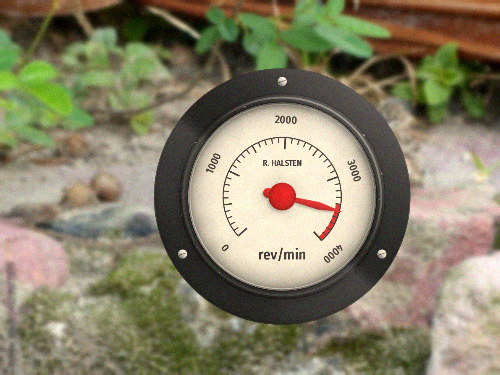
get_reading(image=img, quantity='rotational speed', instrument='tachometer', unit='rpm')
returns 3500 rpm
